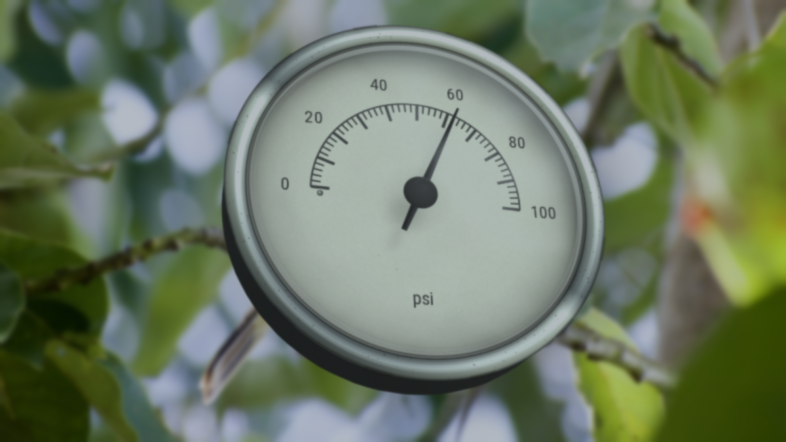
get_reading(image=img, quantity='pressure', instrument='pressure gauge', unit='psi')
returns 62 psi
